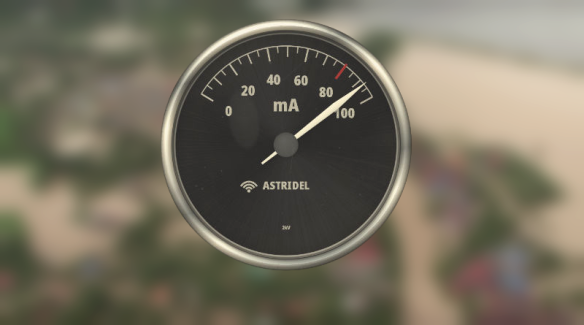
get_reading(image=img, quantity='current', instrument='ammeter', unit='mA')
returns 92.5 mA
